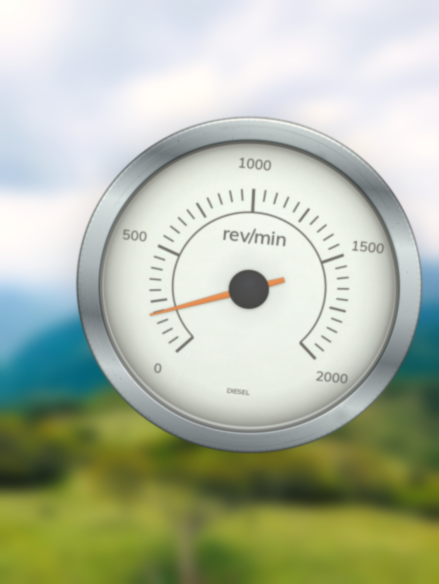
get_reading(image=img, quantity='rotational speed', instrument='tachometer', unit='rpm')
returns 200 rpm
